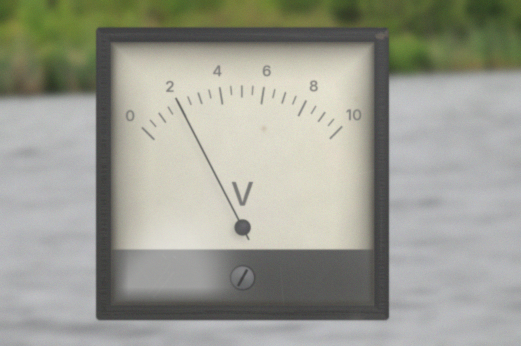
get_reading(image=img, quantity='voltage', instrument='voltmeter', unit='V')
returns 2 V
